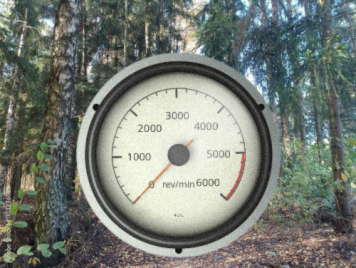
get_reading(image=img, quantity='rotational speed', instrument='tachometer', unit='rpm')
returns 0 rpm
